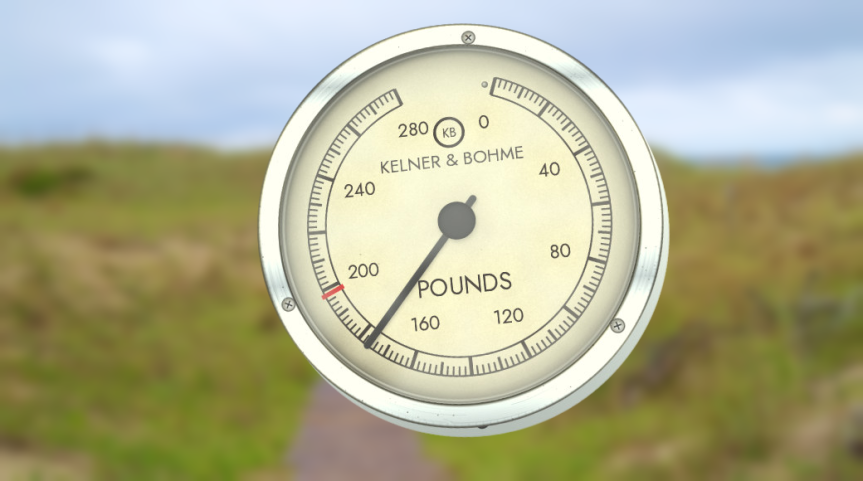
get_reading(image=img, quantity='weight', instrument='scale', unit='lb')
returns 176 lb
